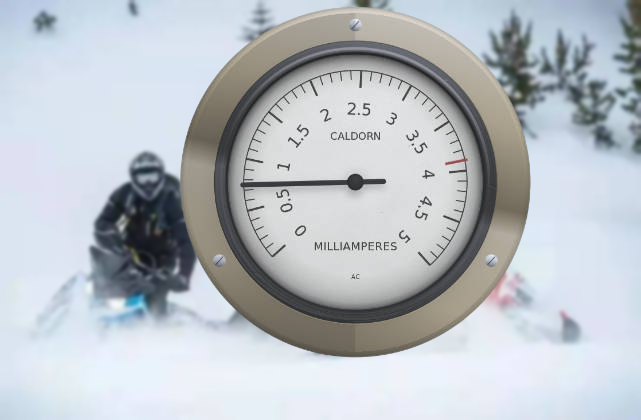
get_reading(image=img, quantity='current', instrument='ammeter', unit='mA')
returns 0.75 mA
